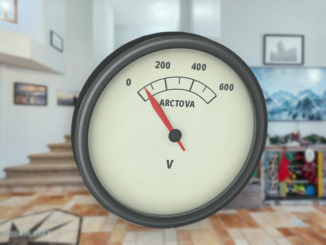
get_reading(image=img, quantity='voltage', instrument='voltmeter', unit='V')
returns 50 V
